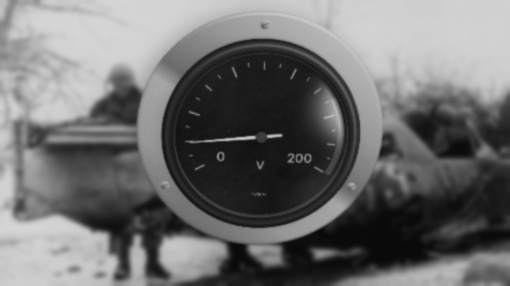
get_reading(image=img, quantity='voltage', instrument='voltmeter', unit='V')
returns 20 V
